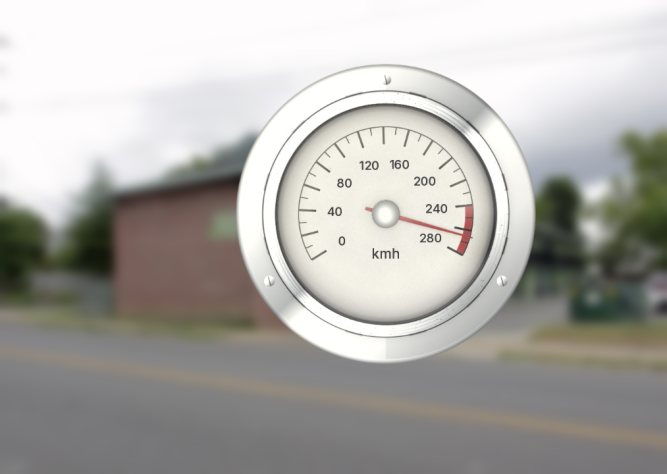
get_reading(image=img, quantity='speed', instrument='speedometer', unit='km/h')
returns 265 km/h
